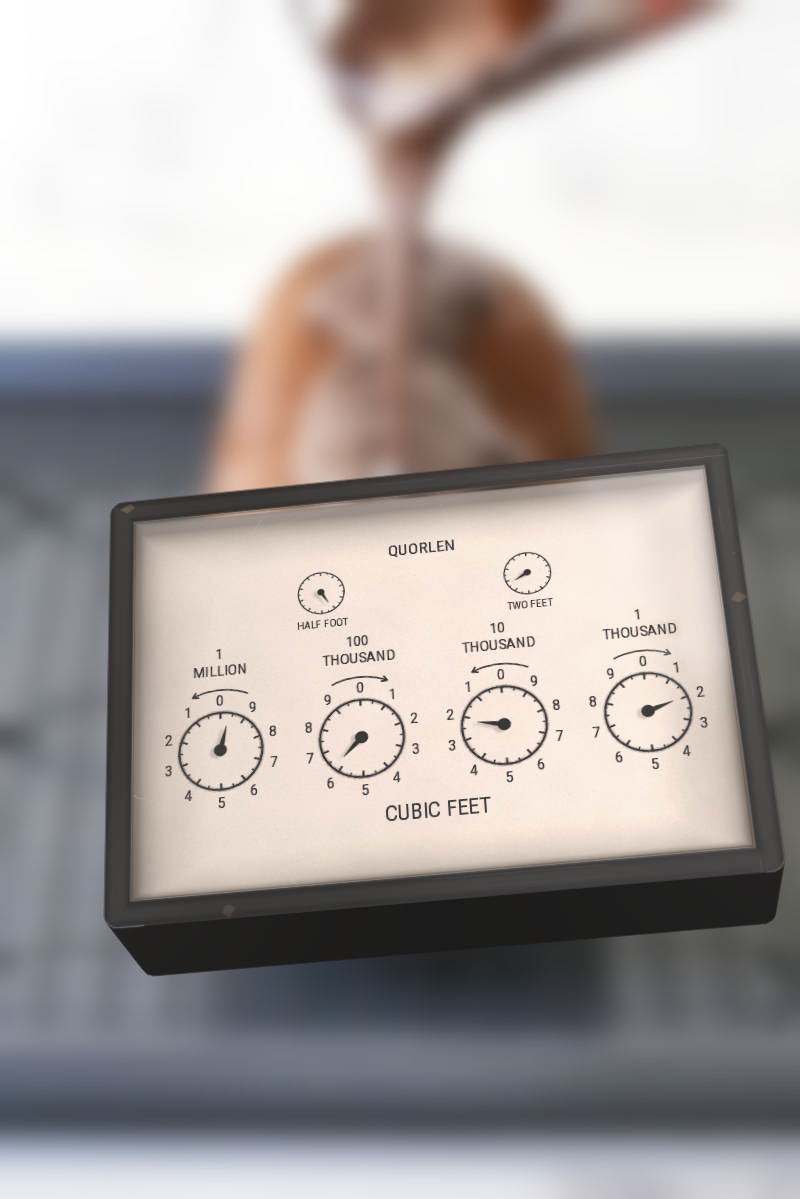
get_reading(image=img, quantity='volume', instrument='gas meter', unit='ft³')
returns 962200 ft³
